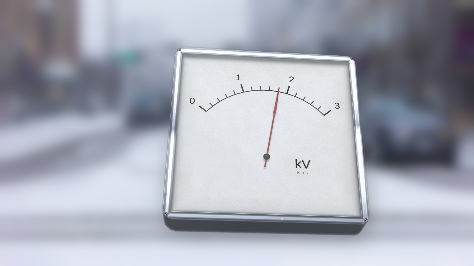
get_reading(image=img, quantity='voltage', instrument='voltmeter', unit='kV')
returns 1.8 kV
